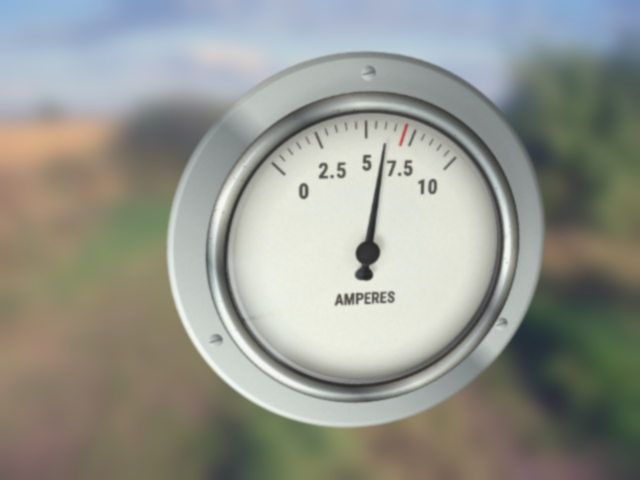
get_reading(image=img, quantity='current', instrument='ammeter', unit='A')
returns 6 A
